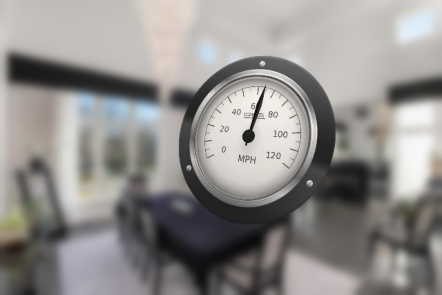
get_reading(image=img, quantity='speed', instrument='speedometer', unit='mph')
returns 65 mph
